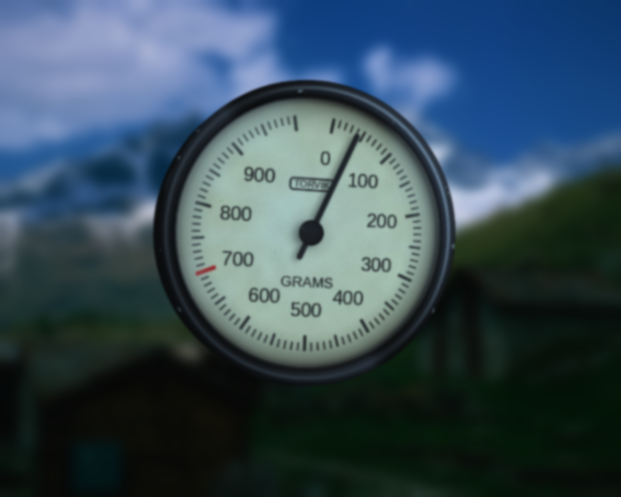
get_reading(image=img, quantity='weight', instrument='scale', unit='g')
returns 40 g
